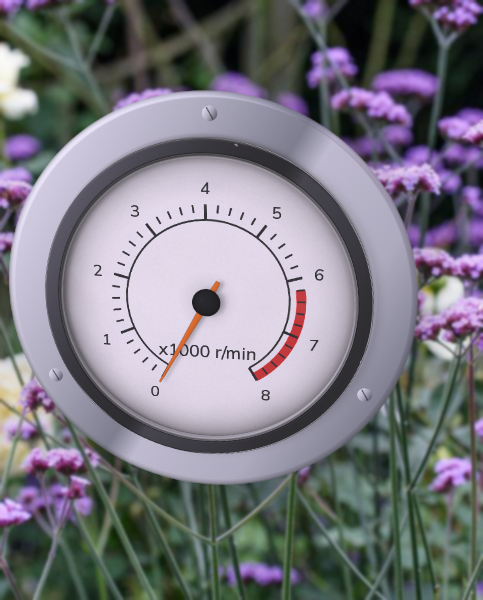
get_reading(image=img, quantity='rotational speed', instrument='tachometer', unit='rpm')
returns 0 rpm
